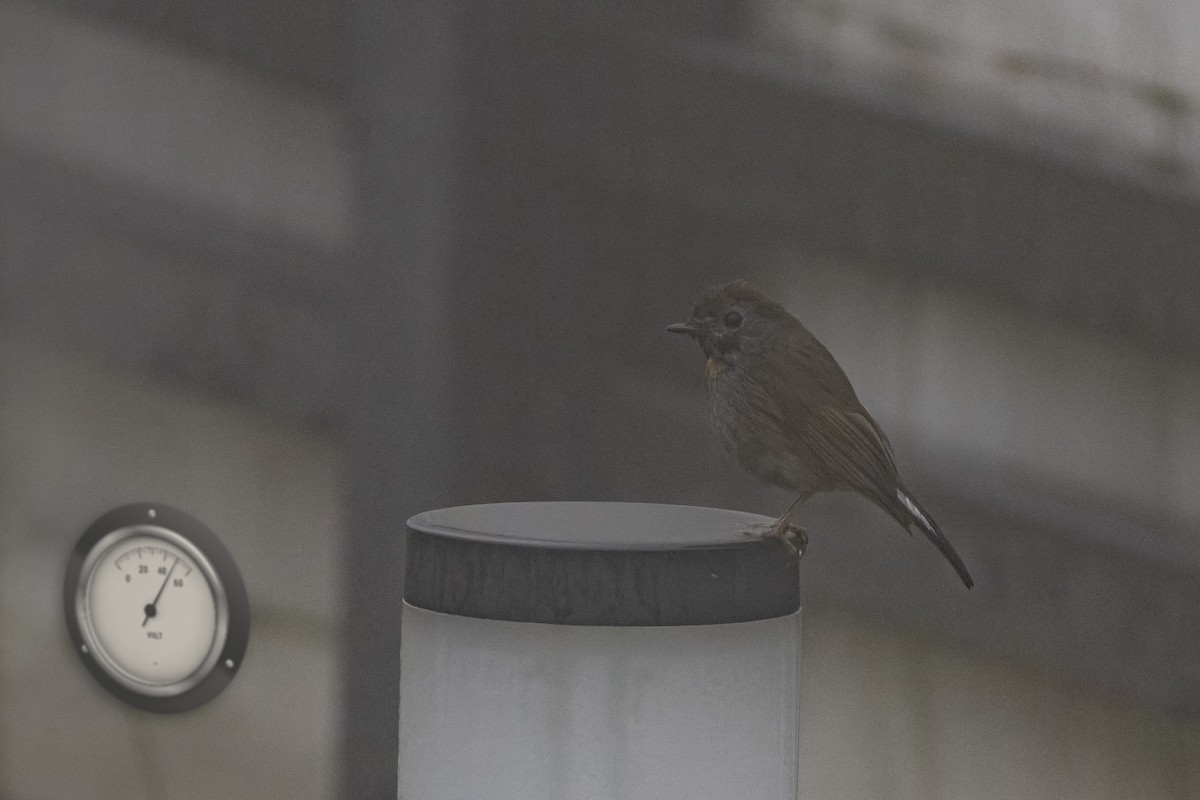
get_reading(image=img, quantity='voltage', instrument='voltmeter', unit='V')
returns 50 V
